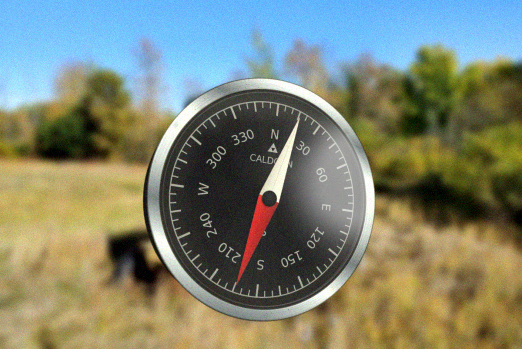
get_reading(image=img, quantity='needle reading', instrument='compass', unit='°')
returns 195 °
